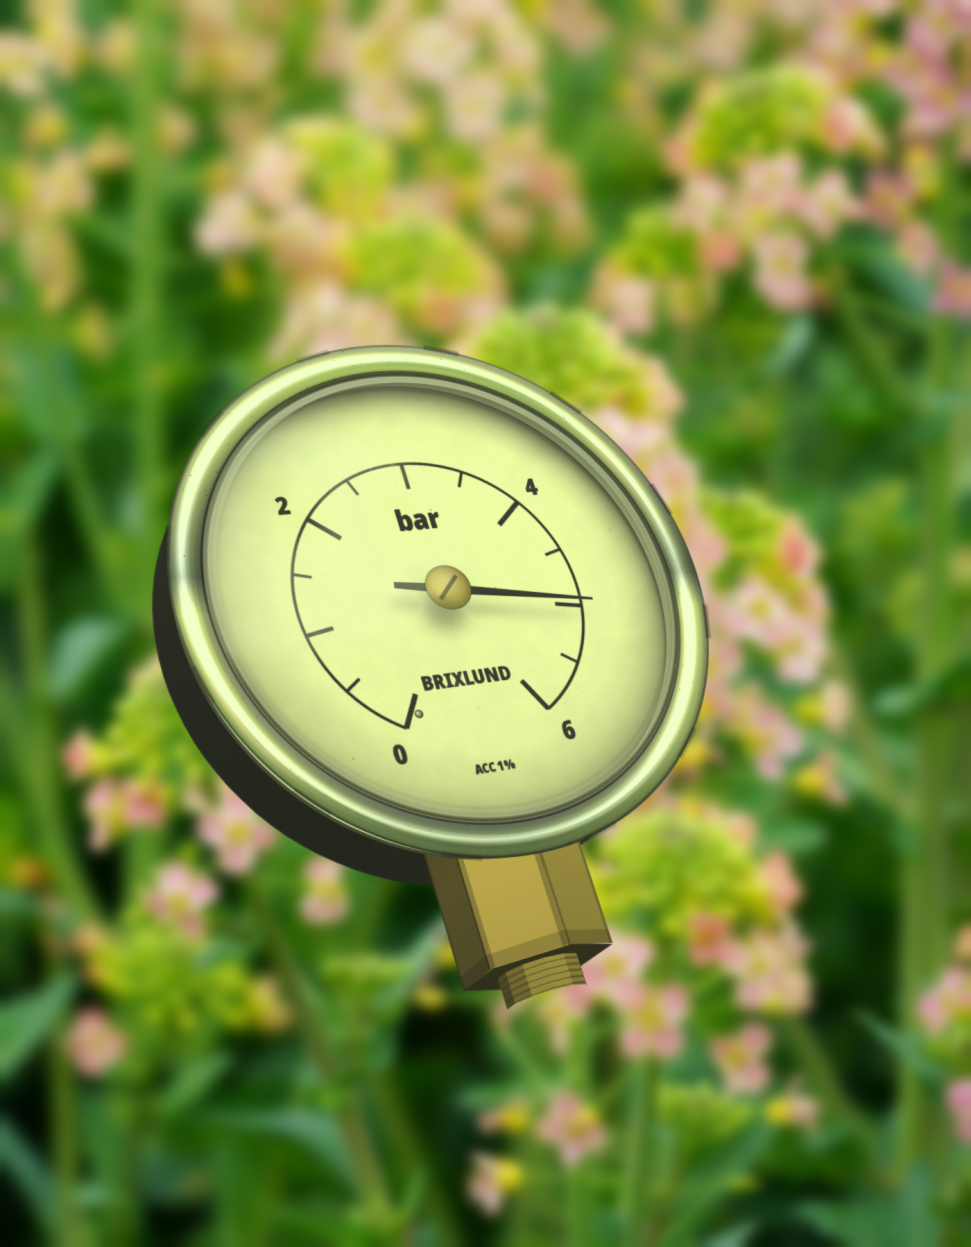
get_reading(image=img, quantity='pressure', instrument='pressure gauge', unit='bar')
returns 5 bar
